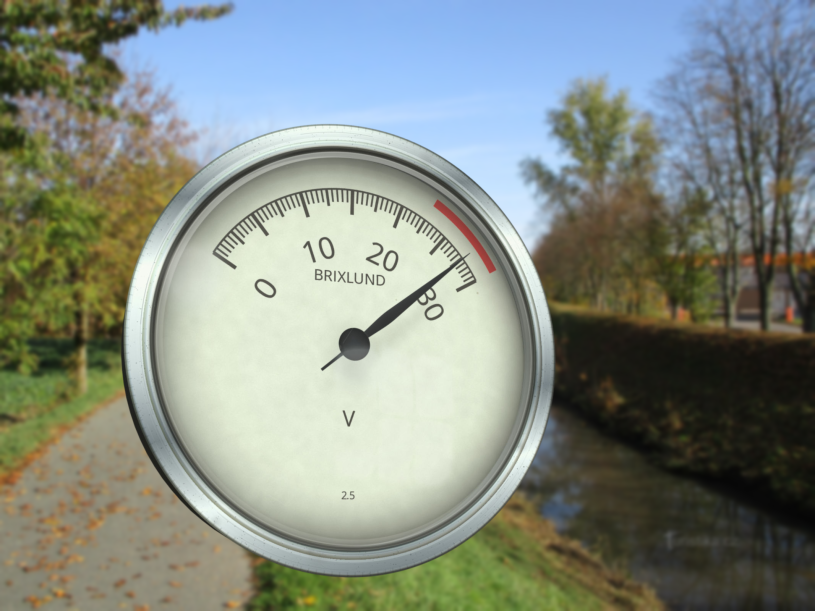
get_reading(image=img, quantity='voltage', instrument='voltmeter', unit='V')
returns 27.5 V
